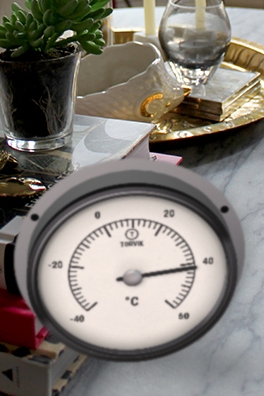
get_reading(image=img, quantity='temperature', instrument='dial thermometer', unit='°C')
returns 40 °C
